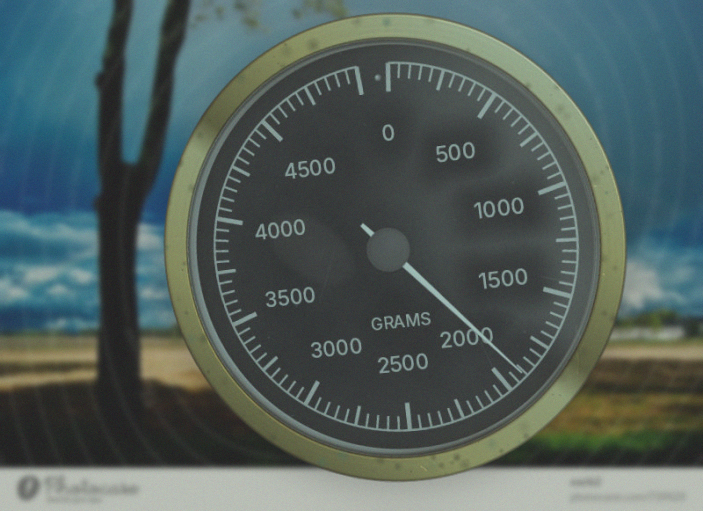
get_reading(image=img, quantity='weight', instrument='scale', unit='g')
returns 1900 g
